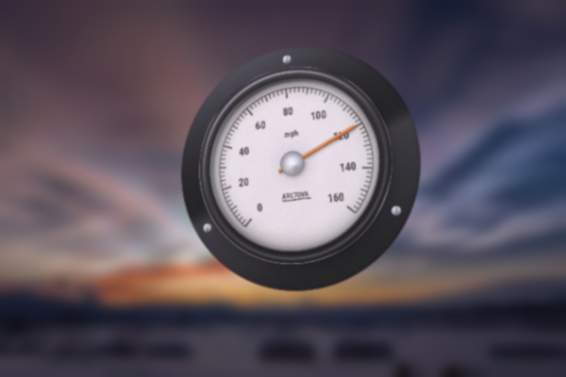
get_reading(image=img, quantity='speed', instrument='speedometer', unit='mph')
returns 120 mph
